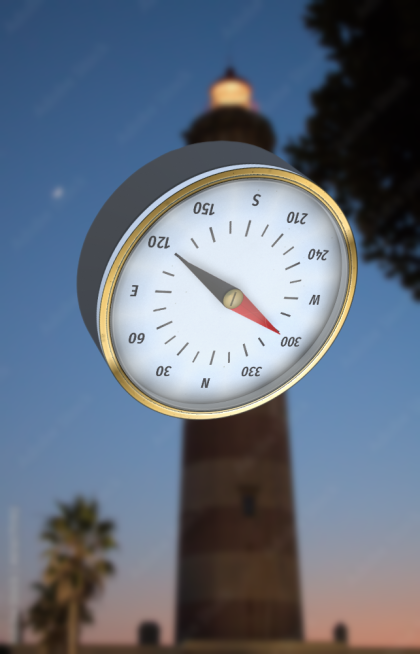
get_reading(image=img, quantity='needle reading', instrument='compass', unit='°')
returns 300 °
